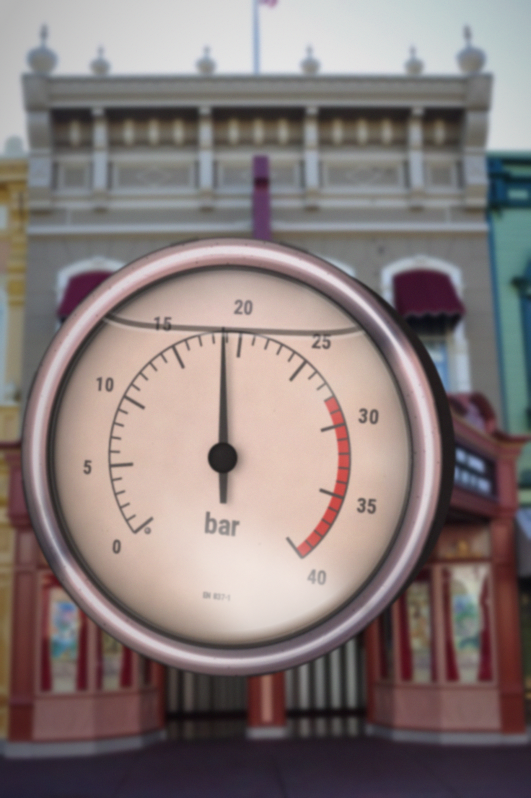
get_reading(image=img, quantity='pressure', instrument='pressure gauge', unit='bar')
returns 19 bar
